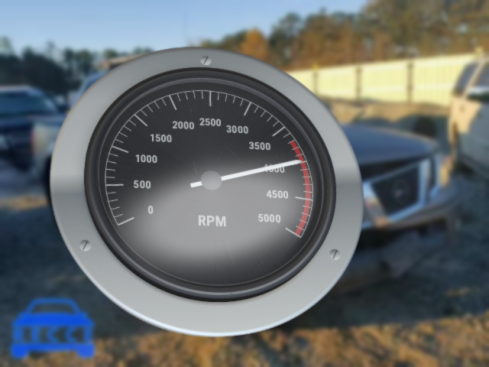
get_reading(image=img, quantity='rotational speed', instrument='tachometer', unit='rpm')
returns 4000 rpm
